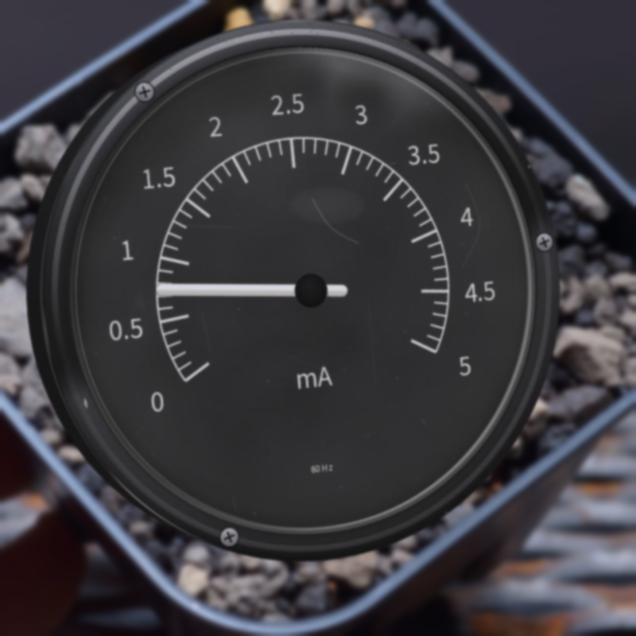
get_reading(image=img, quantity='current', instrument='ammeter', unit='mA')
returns 0.75 mA
